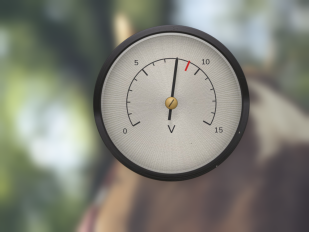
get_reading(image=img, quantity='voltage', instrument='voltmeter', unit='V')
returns 8 V
